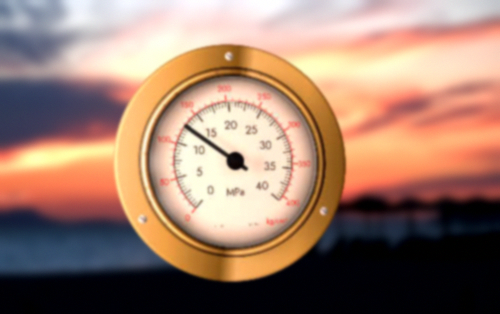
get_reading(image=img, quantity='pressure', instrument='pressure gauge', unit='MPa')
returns 12.5 MPa
